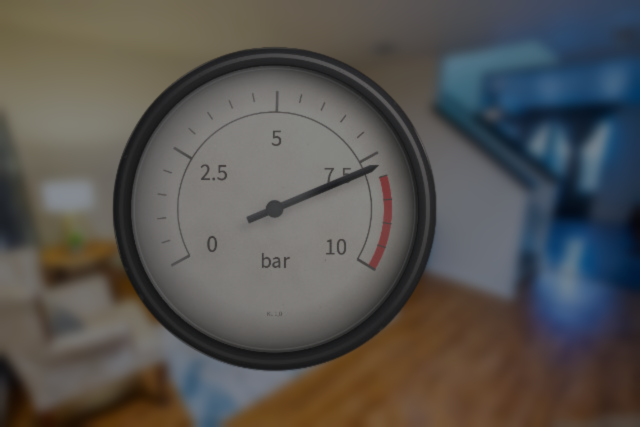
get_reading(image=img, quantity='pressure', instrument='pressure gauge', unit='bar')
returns 7.75 bar
